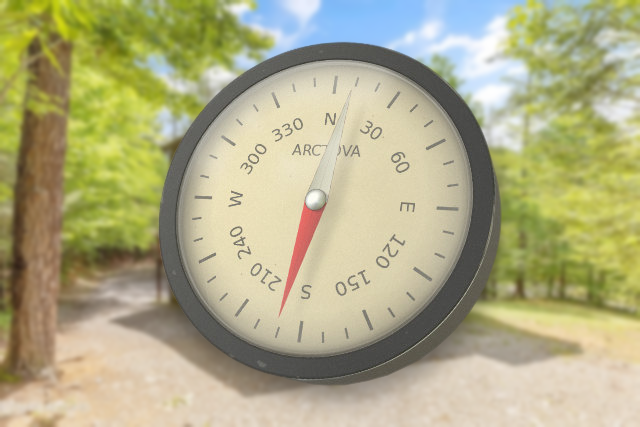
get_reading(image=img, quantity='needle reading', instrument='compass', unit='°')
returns 190 °
